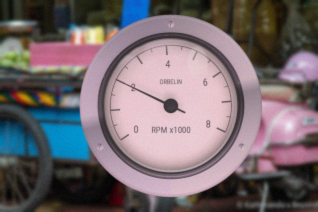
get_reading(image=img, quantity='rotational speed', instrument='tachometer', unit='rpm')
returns 2000 rpm
